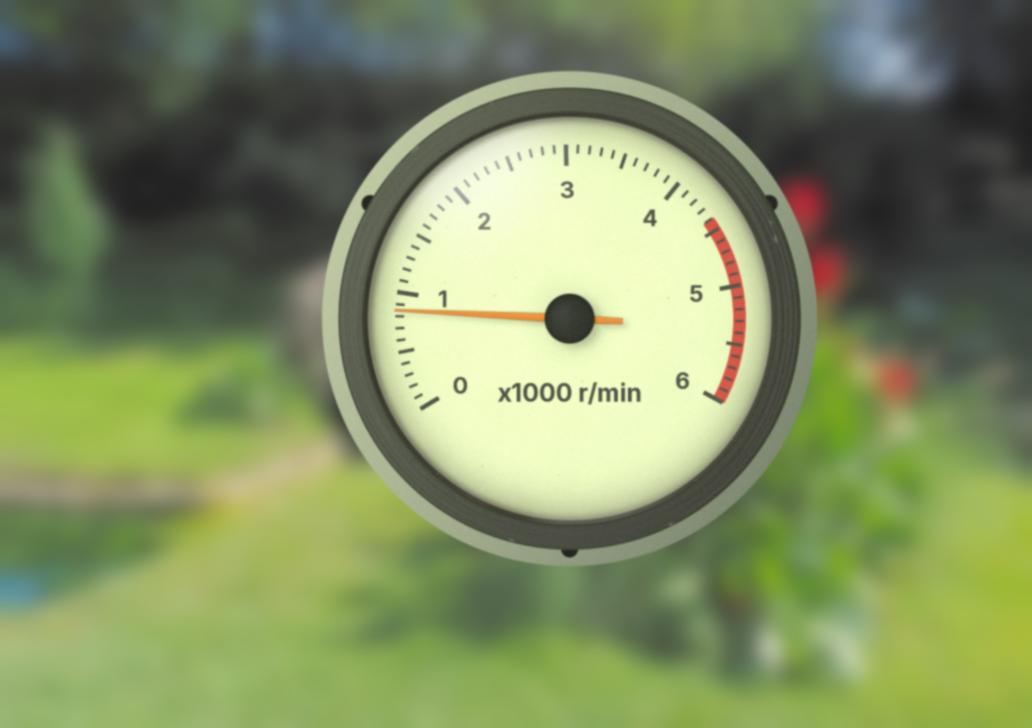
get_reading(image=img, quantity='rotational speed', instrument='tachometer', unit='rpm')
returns 850 rpm
